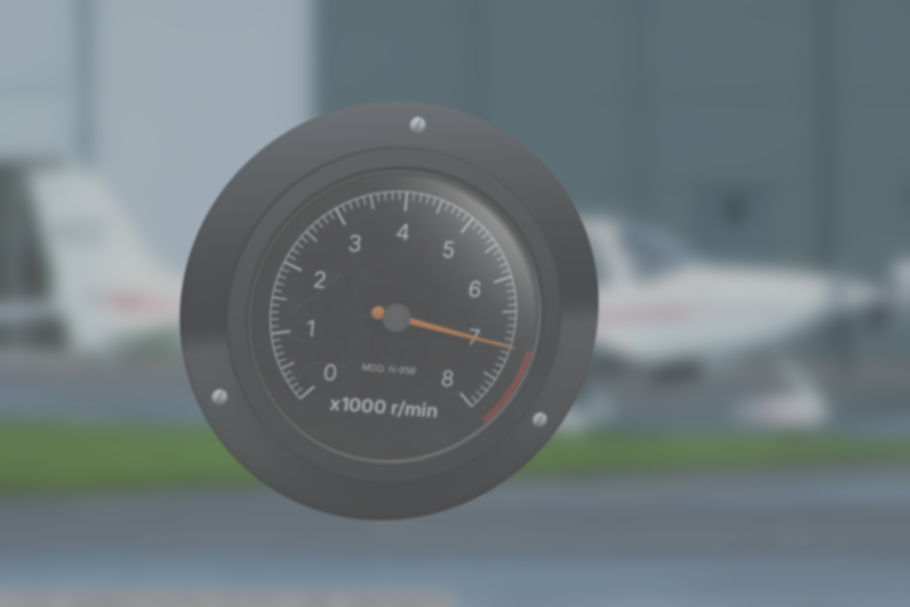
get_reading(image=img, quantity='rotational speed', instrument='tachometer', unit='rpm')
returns 7000 rpm
